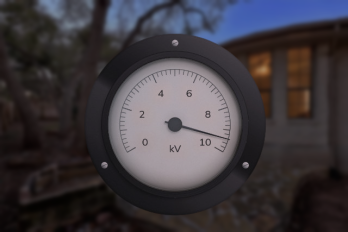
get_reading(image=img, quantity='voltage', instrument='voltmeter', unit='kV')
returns 9.4 kV
